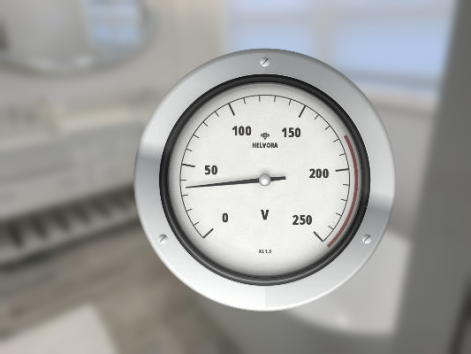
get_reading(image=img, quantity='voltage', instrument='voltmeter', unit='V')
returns 35 V
